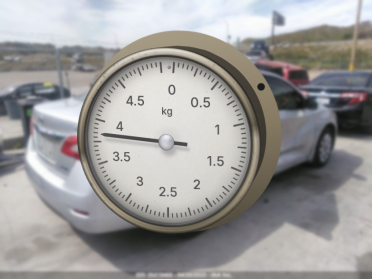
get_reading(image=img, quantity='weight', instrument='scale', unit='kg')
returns 3.85 kg
